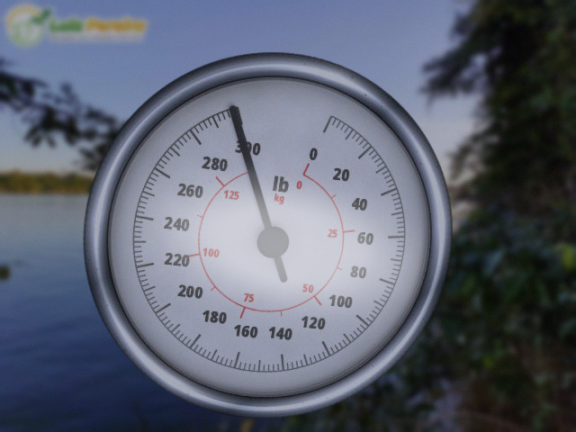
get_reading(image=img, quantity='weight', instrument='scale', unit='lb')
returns 298 lb
